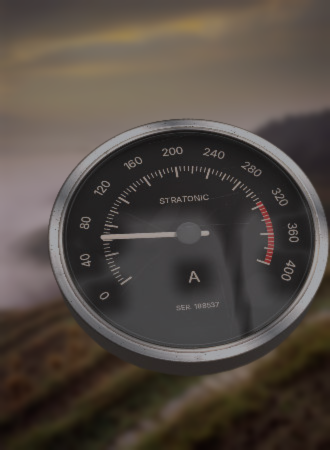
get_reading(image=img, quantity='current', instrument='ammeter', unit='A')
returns 60 A
